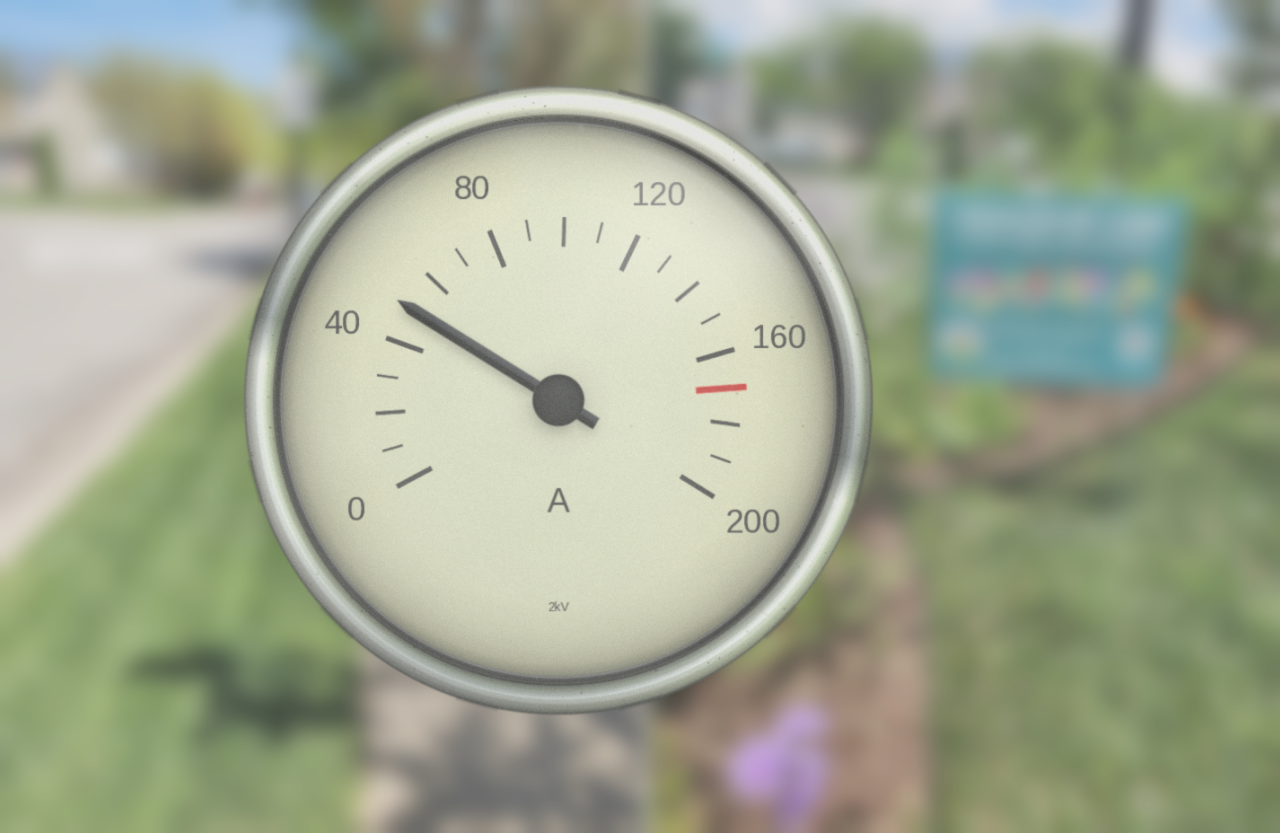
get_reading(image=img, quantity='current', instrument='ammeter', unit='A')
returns 50 A
